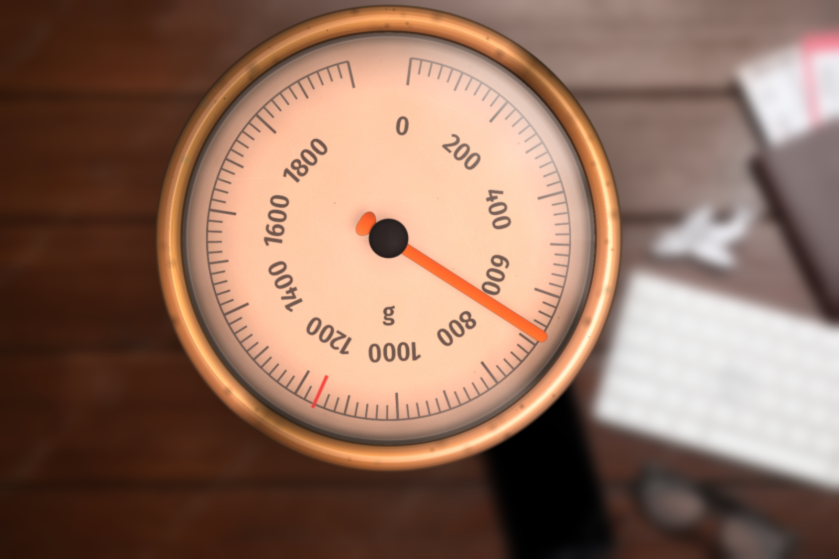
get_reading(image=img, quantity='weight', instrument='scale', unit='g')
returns 680 g
